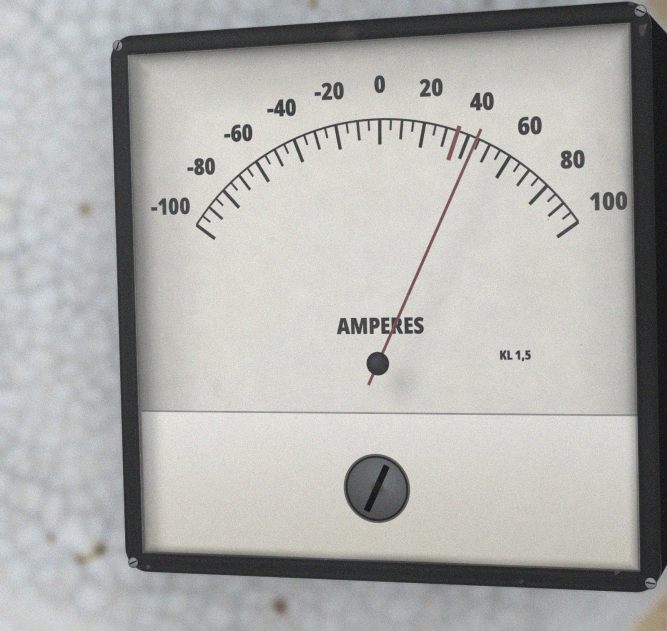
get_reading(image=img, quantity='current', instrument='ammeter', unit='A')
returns 45 A
